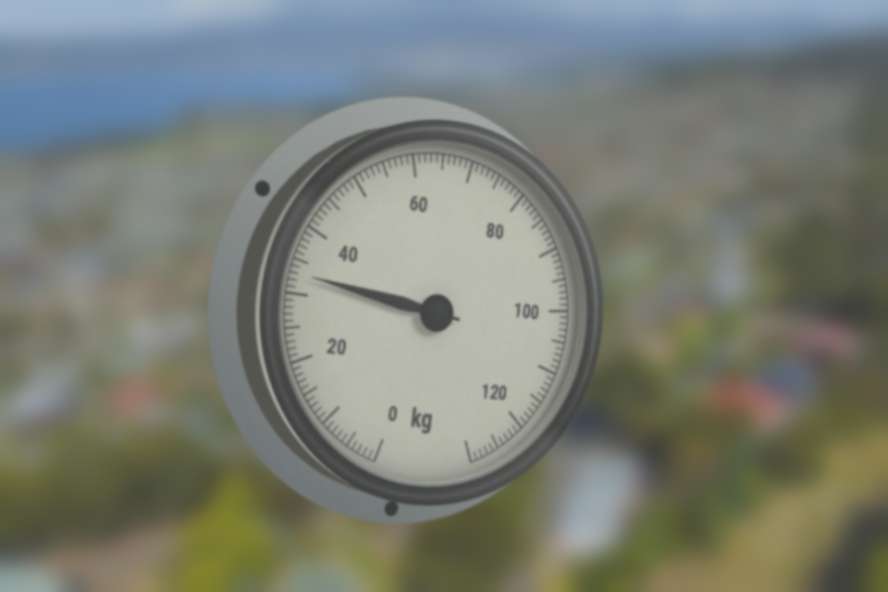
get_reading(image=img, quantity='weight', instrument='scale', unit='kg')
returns 33 kg
